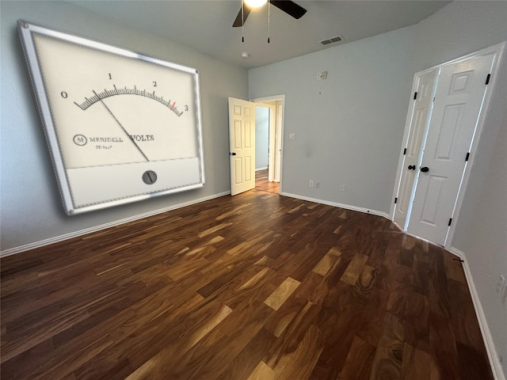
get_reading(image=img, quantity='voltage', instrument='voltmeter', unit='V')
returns 0.5 V
